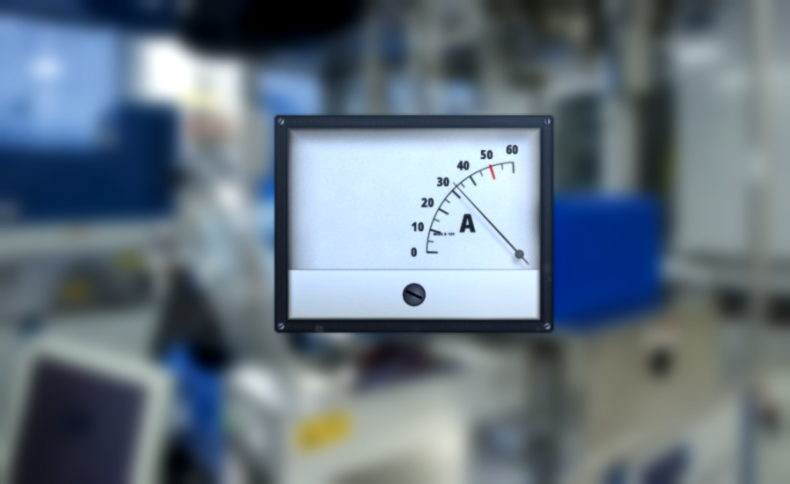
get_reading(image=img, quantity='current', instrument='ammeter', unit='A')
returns 32.5 A
